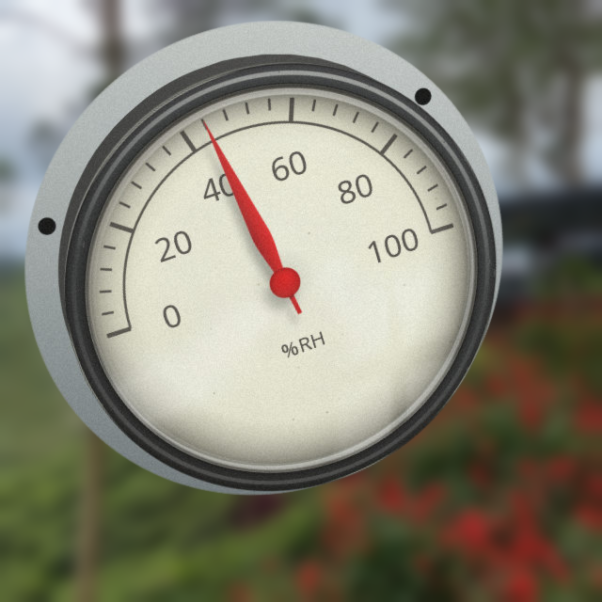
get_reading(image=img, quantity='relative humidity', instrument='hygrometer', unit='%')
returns 44 %
